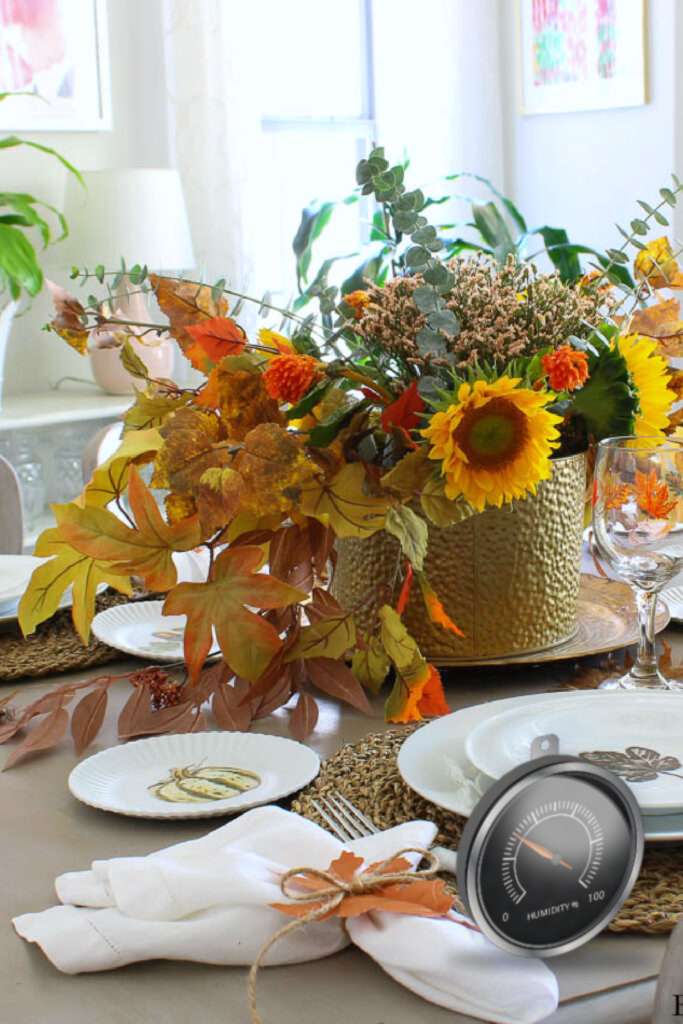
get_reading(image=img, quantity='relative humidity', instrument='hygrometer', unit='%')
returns 30 %
